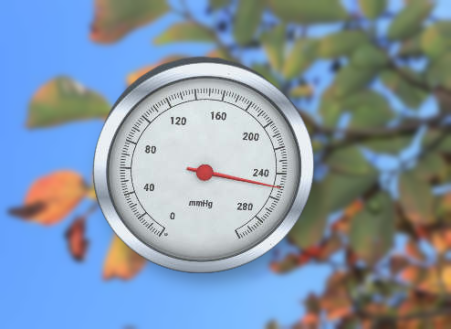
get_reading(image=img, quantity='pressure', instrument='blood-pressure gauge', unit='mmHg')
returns 250 mmHg
